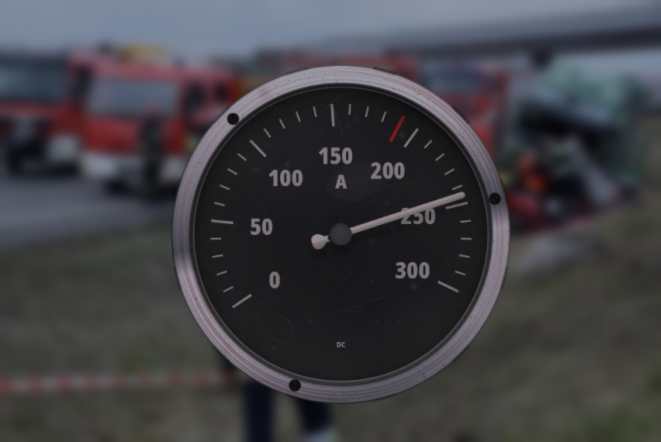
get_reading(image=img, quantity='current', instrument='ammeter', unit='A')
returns 245 A
